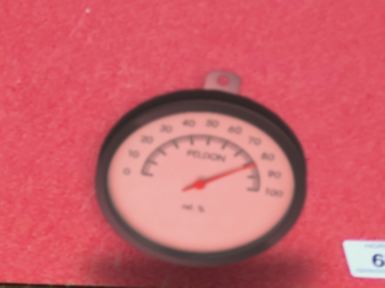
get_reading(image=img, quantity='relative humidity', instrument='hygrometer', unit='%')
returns 80 %
